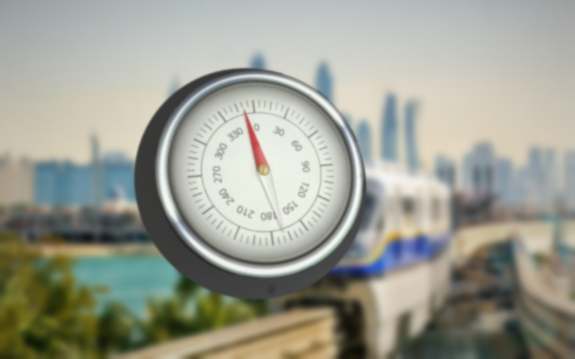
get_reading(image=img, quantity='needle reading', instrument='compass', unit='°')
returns 350 °
